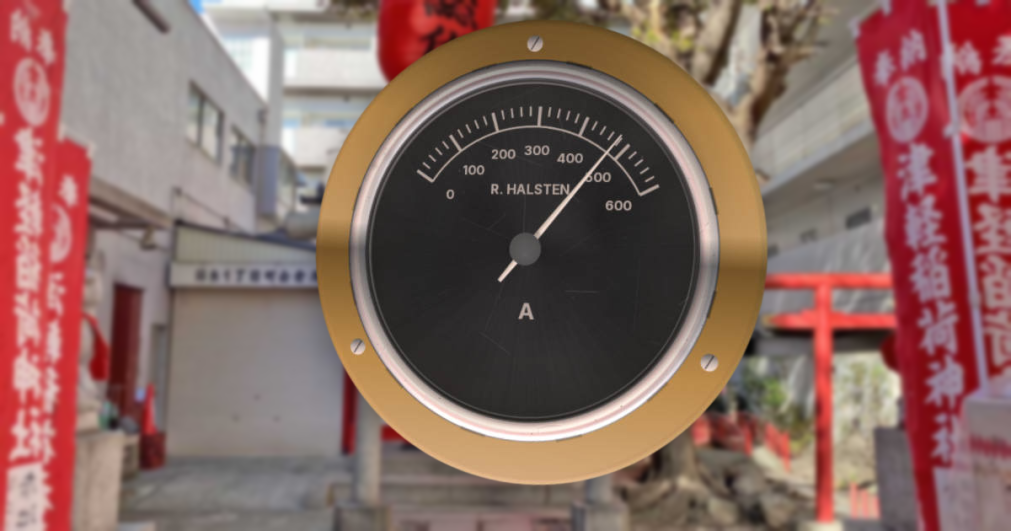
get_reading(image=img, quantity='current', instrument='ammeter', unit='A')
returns 480 A
